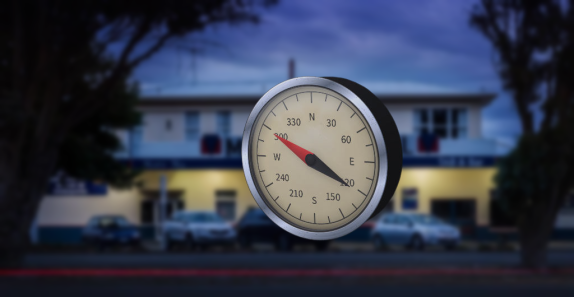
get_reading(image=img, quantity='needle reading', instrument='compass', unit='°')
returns 300 °
